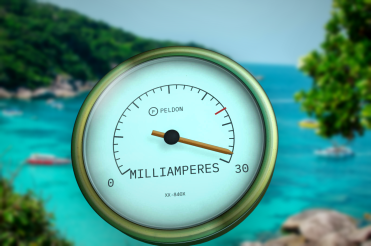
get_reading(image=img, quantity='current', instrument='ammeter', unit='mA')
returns 29 mA
